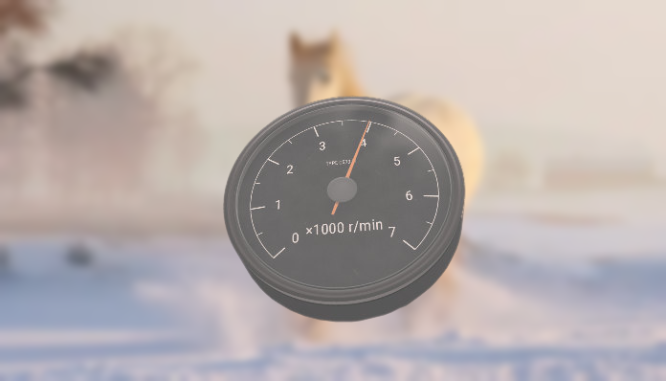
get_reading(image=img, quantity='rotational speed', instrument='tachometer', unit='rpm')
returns 4000 rpm
